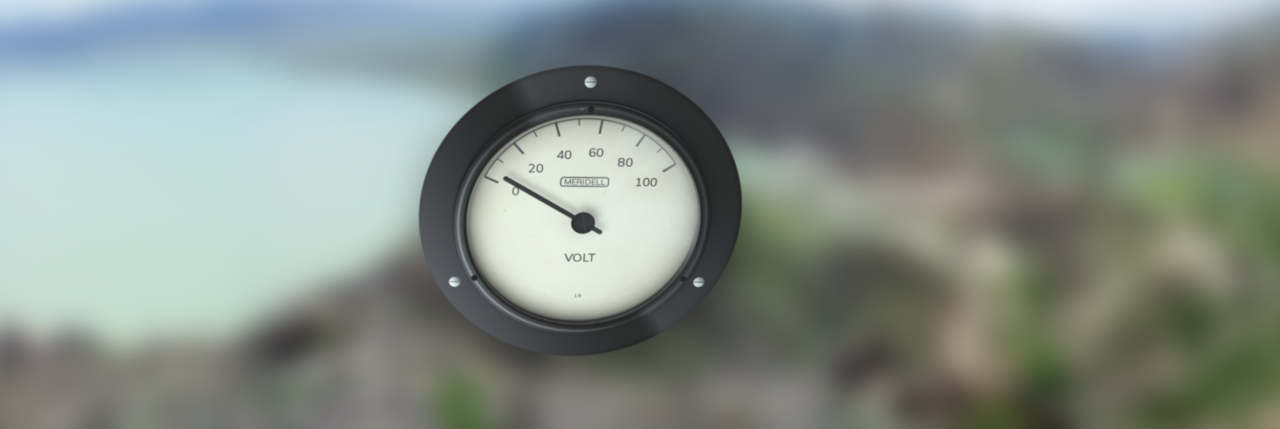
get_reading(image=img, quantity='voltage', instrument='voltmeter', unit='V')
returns 5 V
